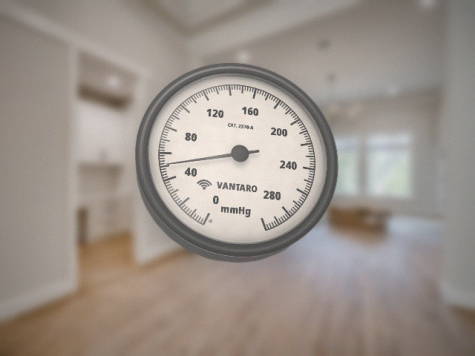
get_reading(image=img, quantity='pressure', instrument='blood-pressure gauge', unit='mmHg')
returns 50 mmHg
